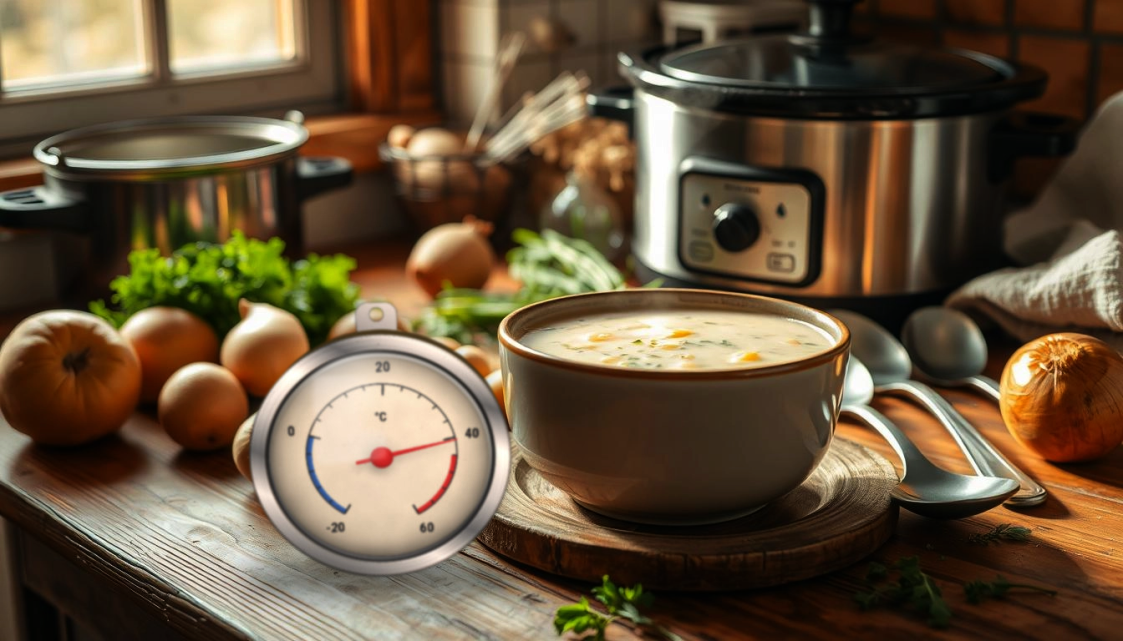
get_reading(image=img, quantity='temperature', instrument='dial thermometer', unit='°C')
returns 40 °C
